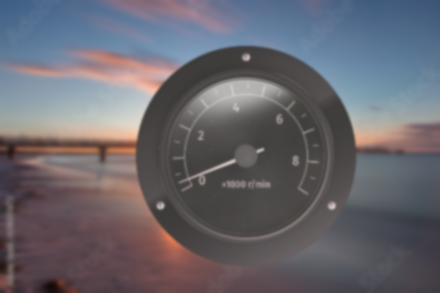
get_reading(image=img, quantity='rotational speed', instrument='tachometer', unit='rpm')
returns 250 rpm
